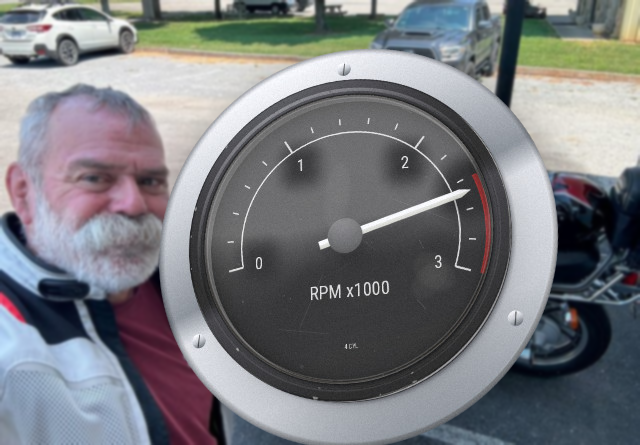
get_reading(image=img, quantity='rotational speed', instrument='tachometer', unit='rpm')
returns 2500 rpm
